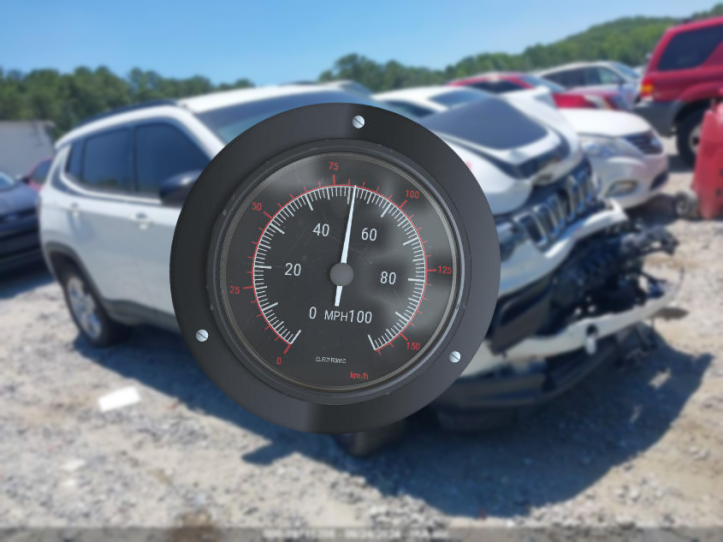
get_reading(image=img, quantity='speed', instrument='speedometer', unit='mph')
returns 51 mph
